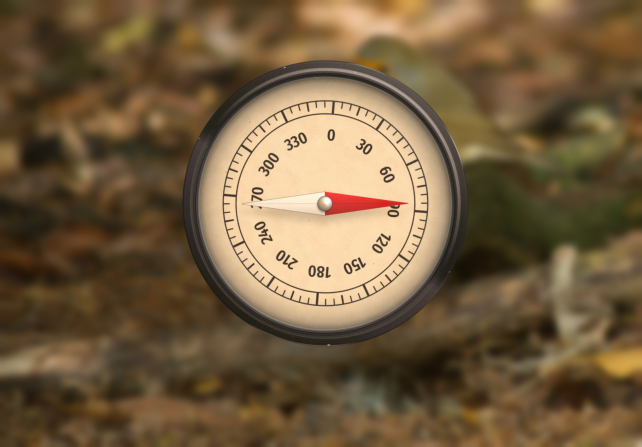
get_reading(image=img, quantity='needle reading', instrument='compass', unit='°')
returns 85 °
